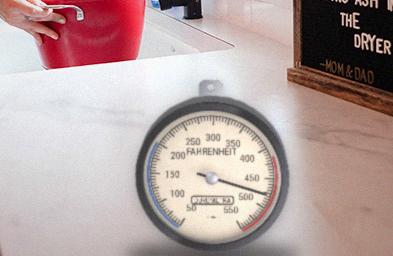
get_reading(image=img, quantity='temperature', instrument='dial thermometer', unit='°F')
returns 475 °F
